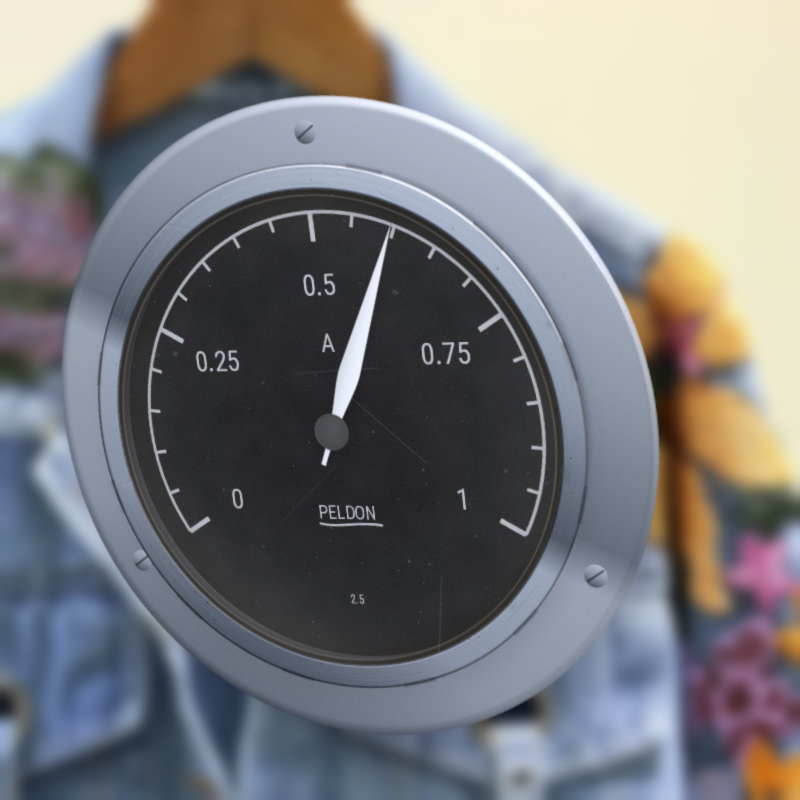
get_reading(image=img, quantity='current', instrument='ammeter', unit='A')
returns 0.6 A
